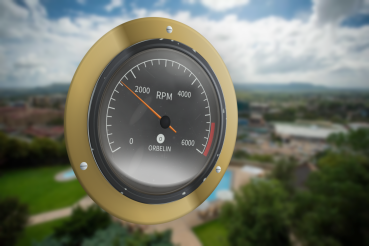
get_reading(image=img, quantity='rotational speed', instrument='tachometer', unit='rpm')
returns 1600 rpm
